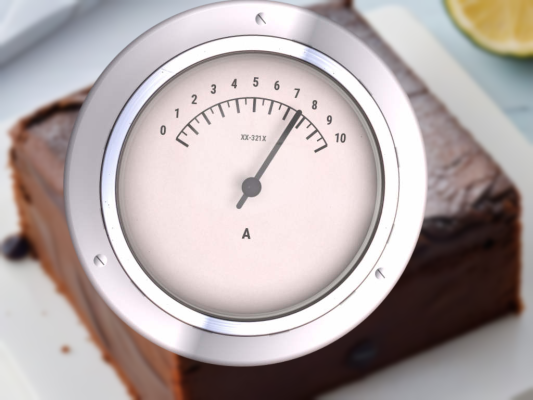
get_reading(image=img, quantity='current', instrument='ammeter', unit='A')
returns 7.5 A
